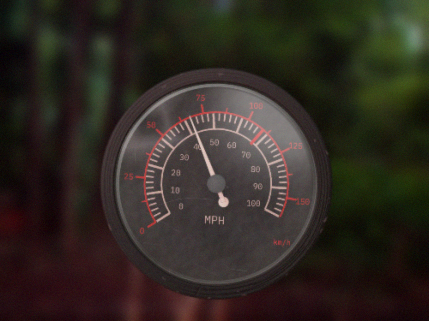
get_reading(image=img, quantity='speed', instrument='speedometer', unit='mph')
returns 42 mph
